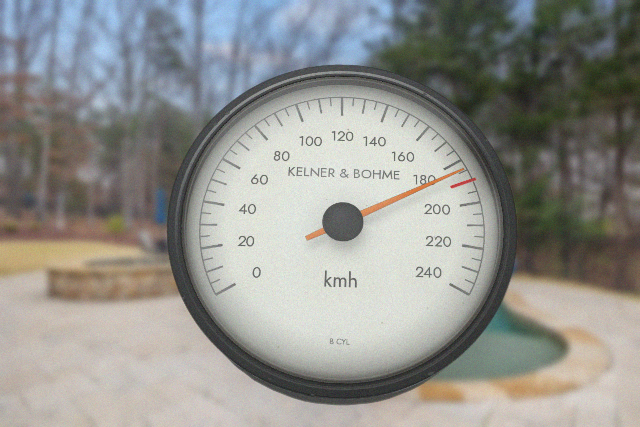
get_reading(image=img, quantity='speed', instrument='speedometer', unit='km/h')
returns 185 km/h
